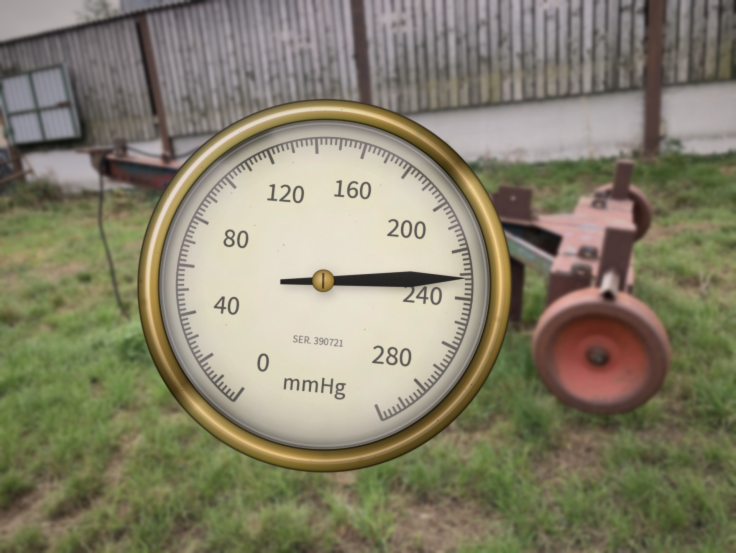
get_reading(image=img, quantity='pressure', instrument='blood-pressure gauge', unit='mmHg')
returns 232 mmHg
